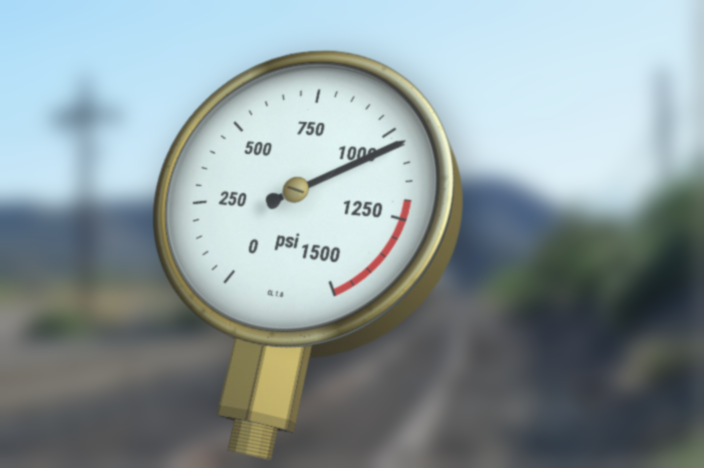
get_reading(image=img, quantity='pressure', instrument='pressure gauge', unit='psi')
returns 1050 psi
